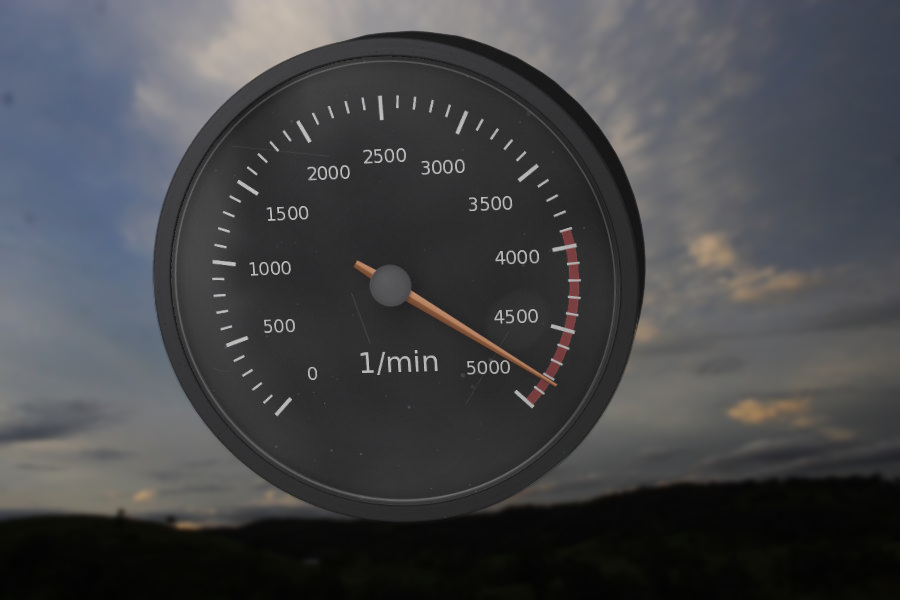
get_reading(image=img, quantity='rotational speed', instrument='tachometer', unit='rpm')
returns 4800 rpm
